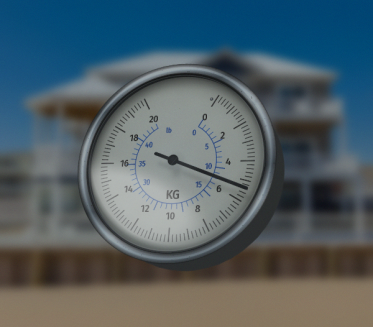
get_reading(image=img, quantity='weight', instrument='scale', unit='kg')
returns 5.4 kg
